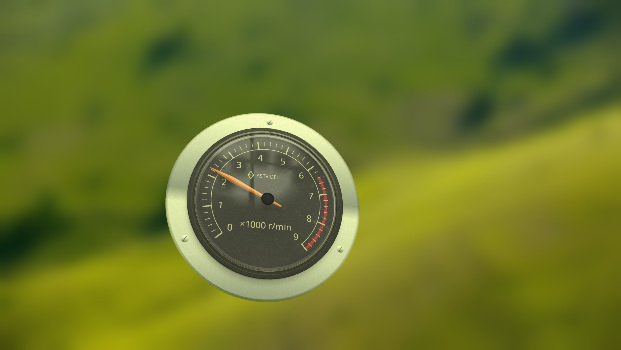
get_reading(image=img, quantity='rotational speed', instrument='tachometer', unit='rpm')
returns 2200 rpm
